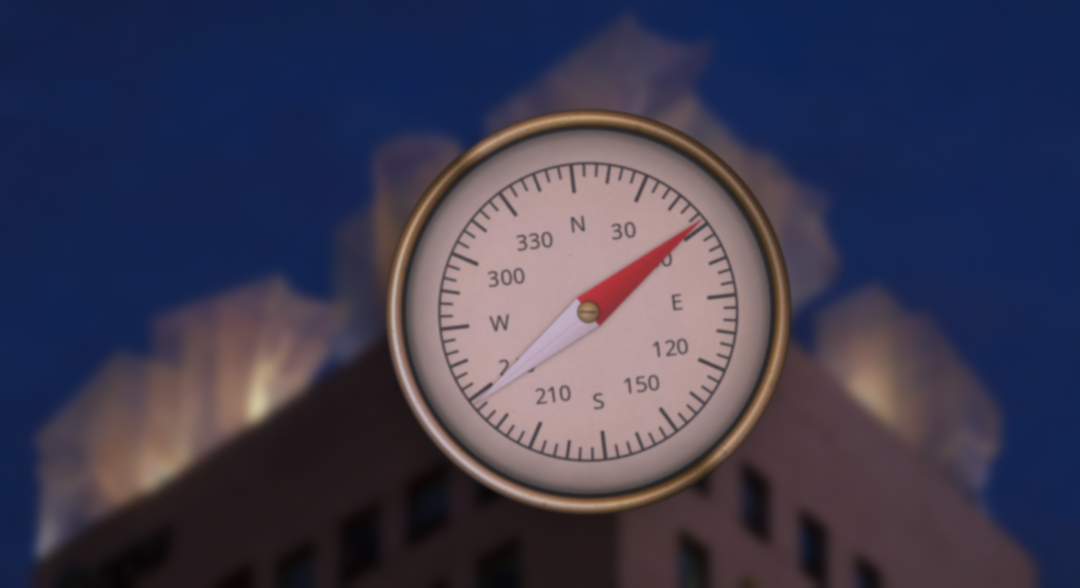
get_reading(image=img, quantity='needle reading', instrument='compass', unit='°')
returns 57.5 °
